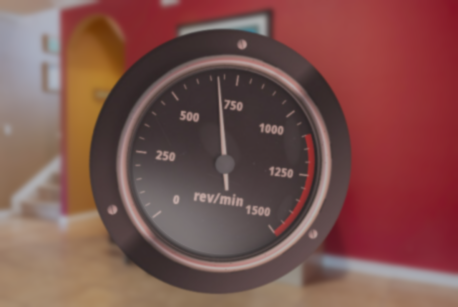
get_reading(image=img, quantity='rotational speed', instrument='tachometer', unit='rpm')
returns 675 rpm
